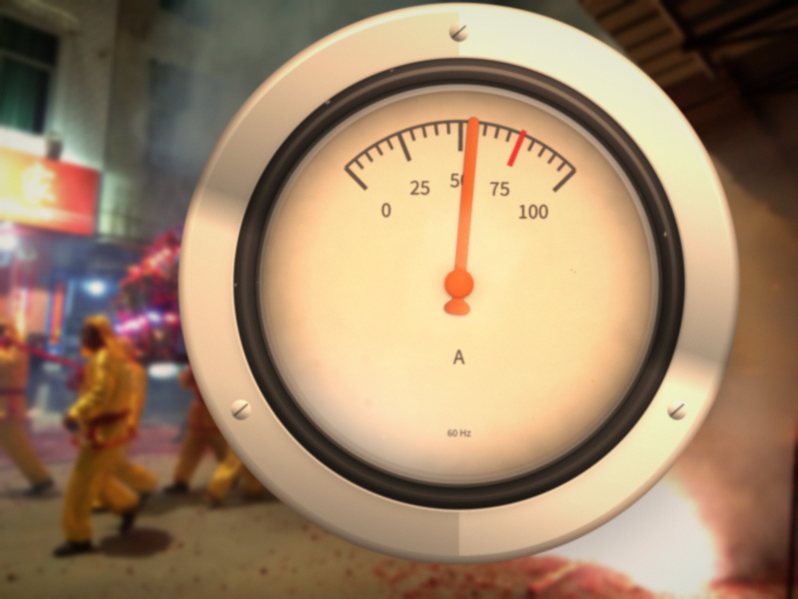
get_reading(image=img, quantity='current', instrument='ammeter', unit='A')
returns 55 A
